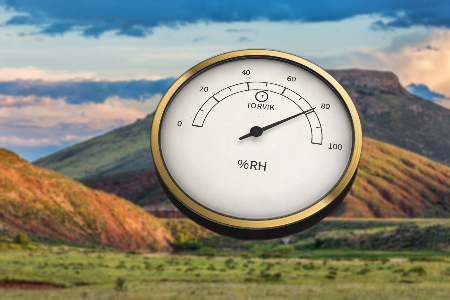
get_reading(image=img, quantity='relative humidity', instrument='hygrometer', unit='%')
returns 80 %
